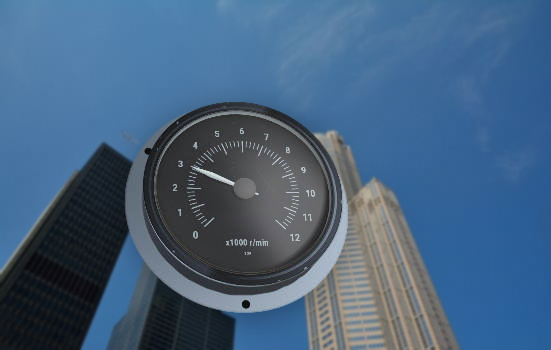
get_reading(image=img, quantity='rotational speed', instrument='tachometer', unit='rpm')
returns 3000 rpm
